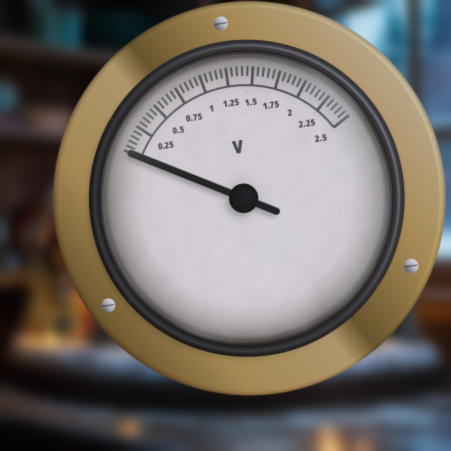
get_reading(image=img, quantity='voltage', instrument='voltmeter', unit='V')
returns 0 V
